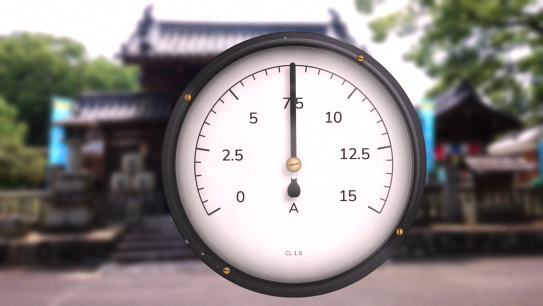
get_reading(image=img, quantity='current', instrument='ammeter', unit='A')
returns 7.5 A
